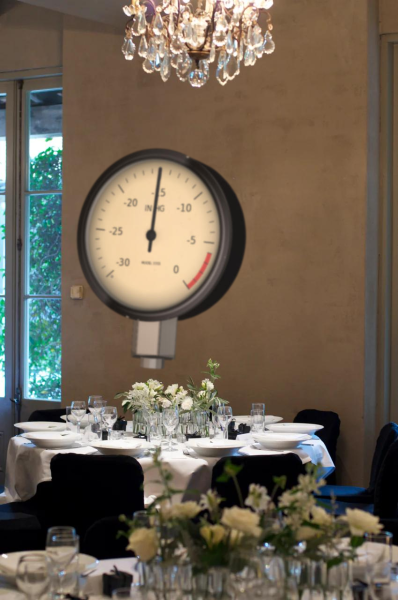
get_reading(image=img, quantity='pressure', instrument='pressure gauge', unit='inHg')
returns -15 inHg
